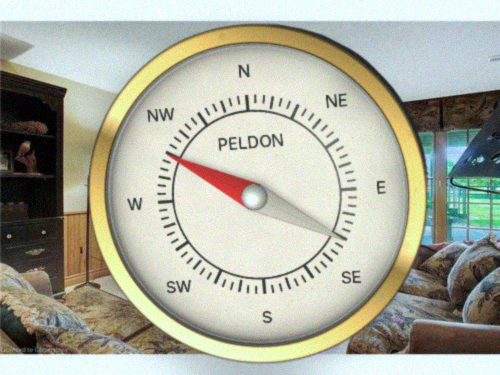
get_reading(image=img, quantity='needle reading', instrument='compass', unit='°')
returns 300 °
